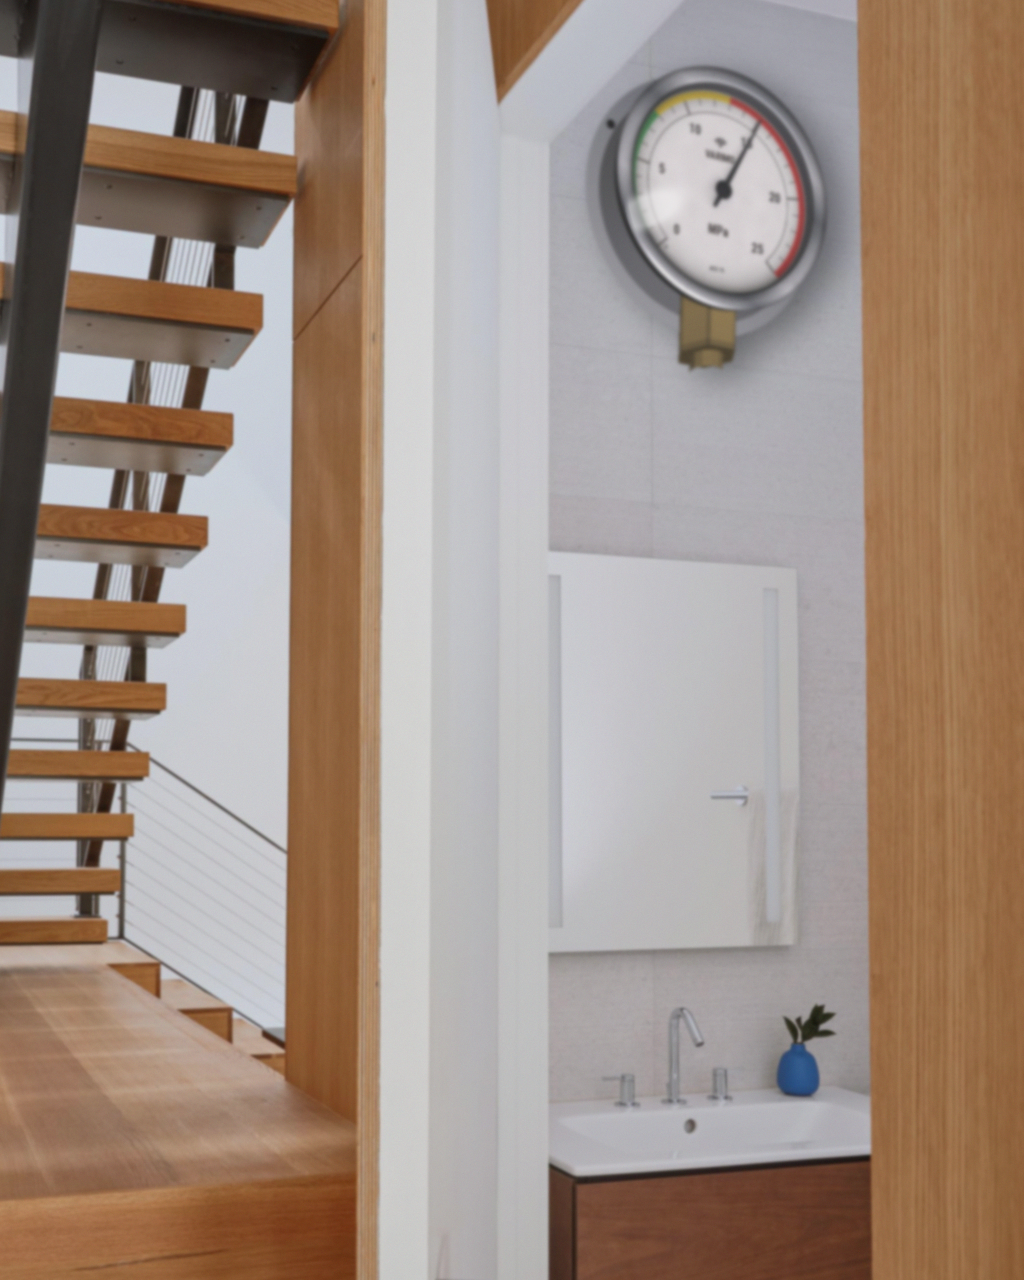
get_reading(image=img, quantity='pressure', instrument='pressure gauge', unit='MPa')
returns 15 MPa
